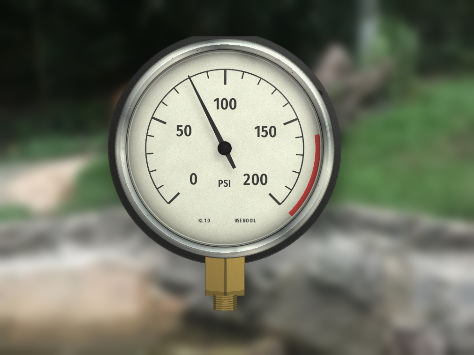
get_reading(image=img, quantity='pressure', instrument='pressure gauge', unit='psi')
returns 80 psi
